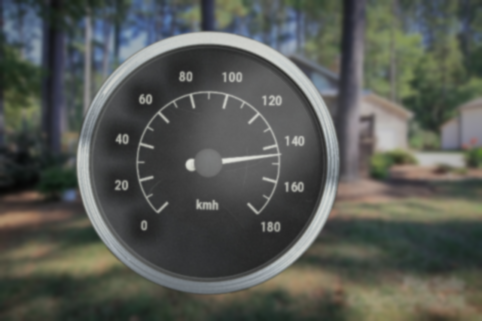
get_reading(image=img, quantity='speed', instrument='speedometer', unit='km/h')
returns 145 km/h
